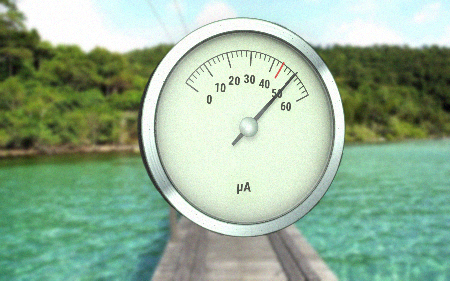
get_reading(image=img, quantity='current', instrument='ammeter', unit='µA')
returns 50 µA
